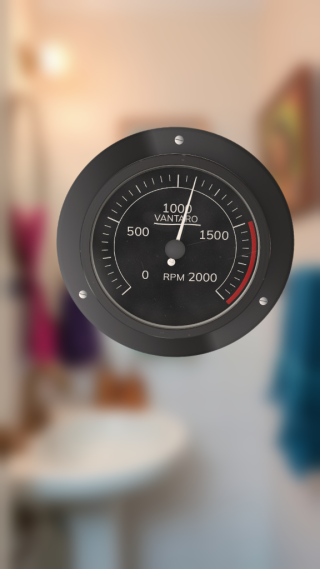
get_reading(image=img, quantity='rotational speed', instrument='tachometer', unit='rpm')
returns 1100 rpm
